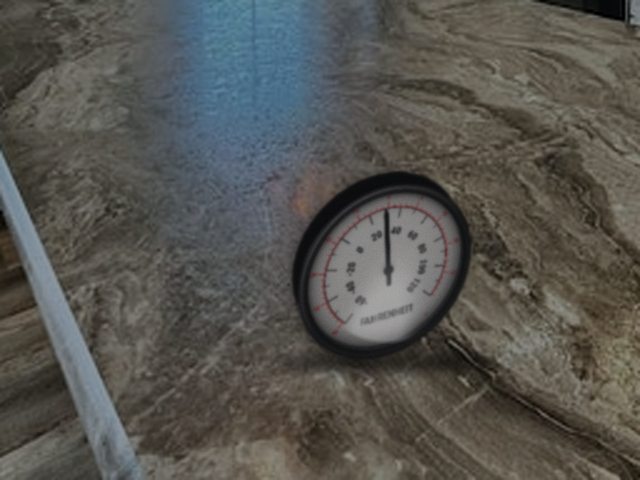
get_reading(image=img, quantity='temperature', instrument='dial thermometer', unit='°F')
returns 30 °F
